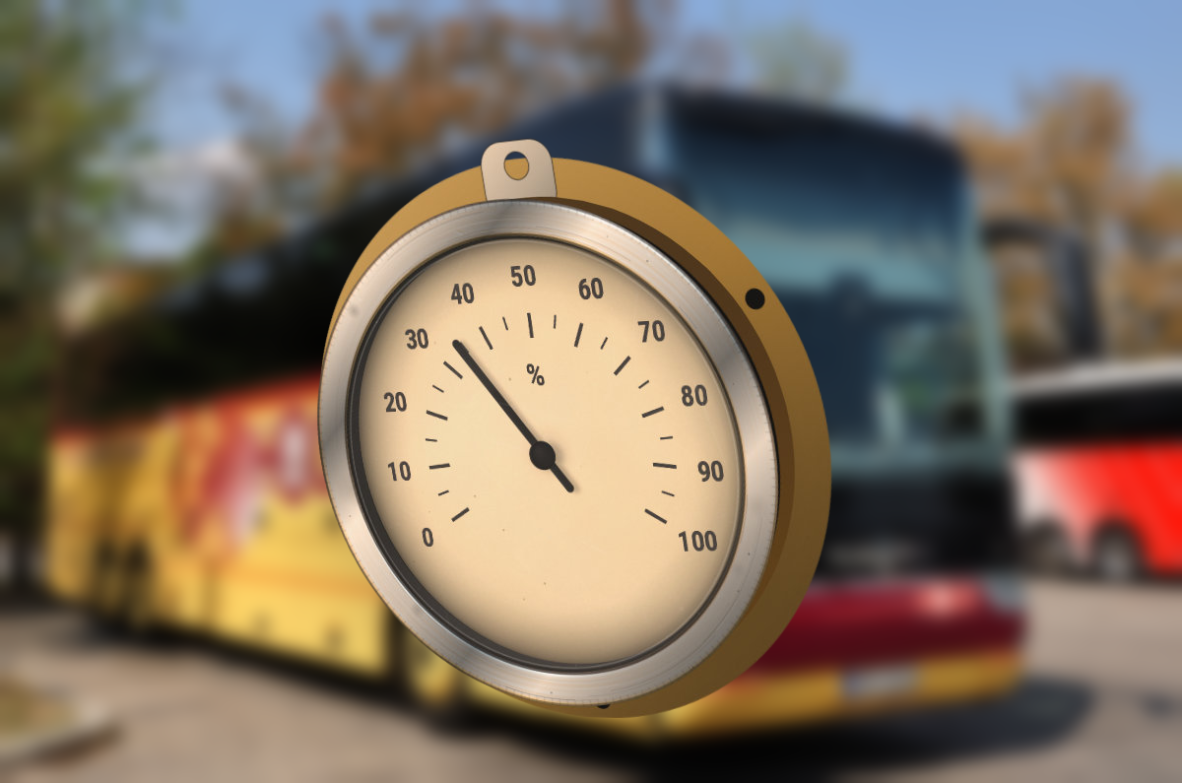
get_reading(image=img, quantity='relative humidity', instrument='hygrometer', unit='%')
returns 35 %
